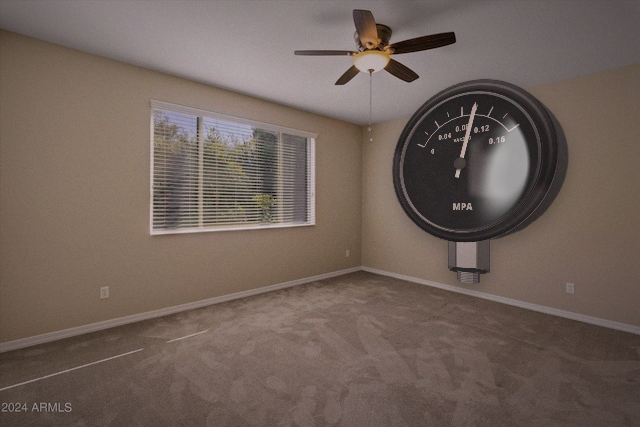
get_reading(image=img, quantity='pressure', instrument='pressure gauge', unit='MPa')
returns 0.1 MPa
